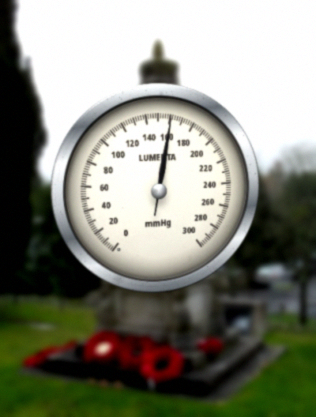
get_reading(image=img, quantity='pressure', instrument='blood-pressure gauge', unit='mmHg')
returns 160 mmHg
